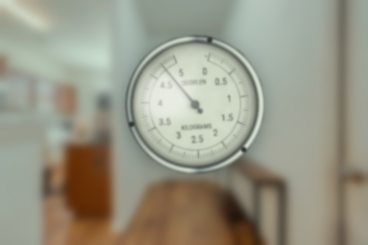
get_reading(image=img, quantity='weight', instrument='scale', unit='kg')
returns 4.75 kg
